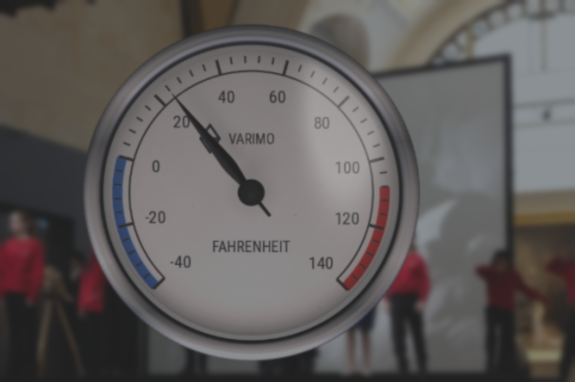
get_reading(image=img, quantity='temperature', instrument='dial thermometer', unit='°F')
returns 24 °F
